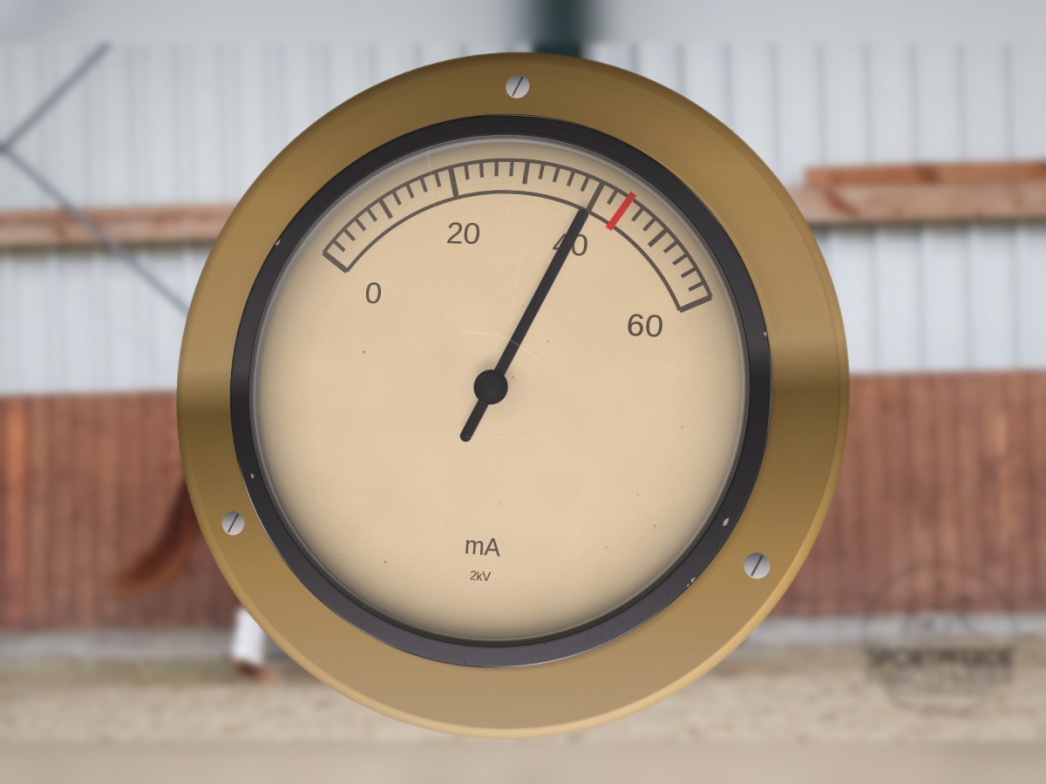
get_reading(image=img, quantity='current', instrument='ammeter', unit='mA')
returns 40 mA
